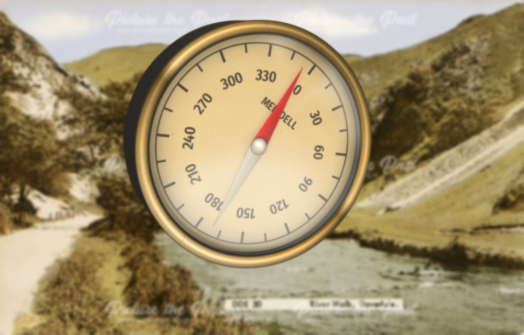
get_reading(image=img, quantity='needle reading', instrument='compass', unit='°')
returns 352.5 °
